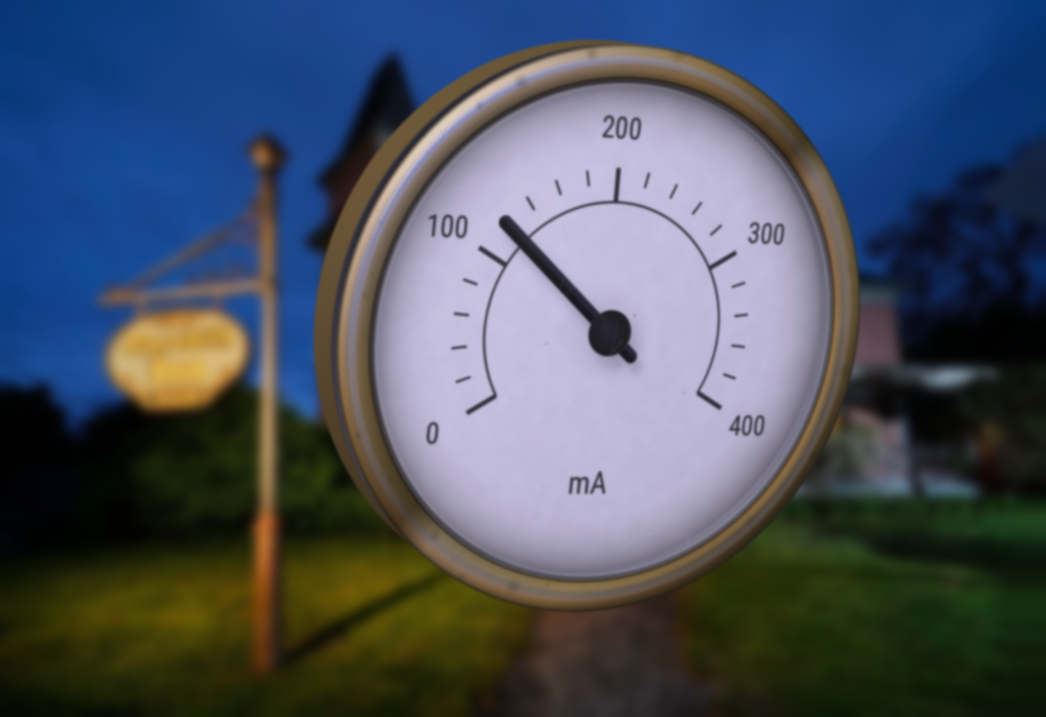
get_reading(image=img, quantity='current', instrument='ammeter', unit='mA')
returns 120 mA
